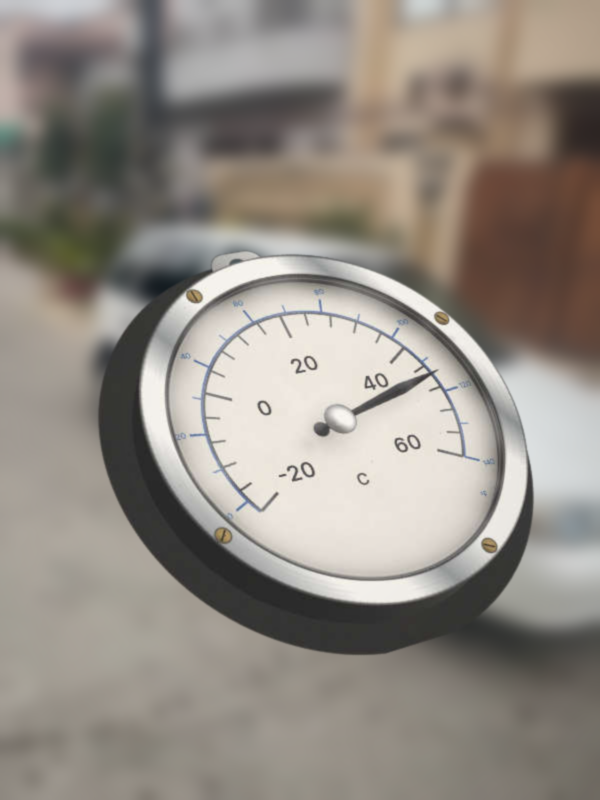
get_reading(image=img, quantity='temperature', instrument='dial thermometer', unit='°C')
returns 46 °C
